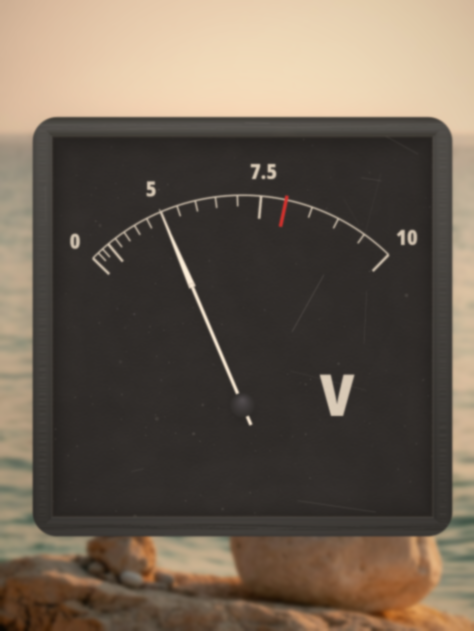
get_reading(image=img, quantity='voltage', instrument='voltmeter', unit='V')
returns 5 V
